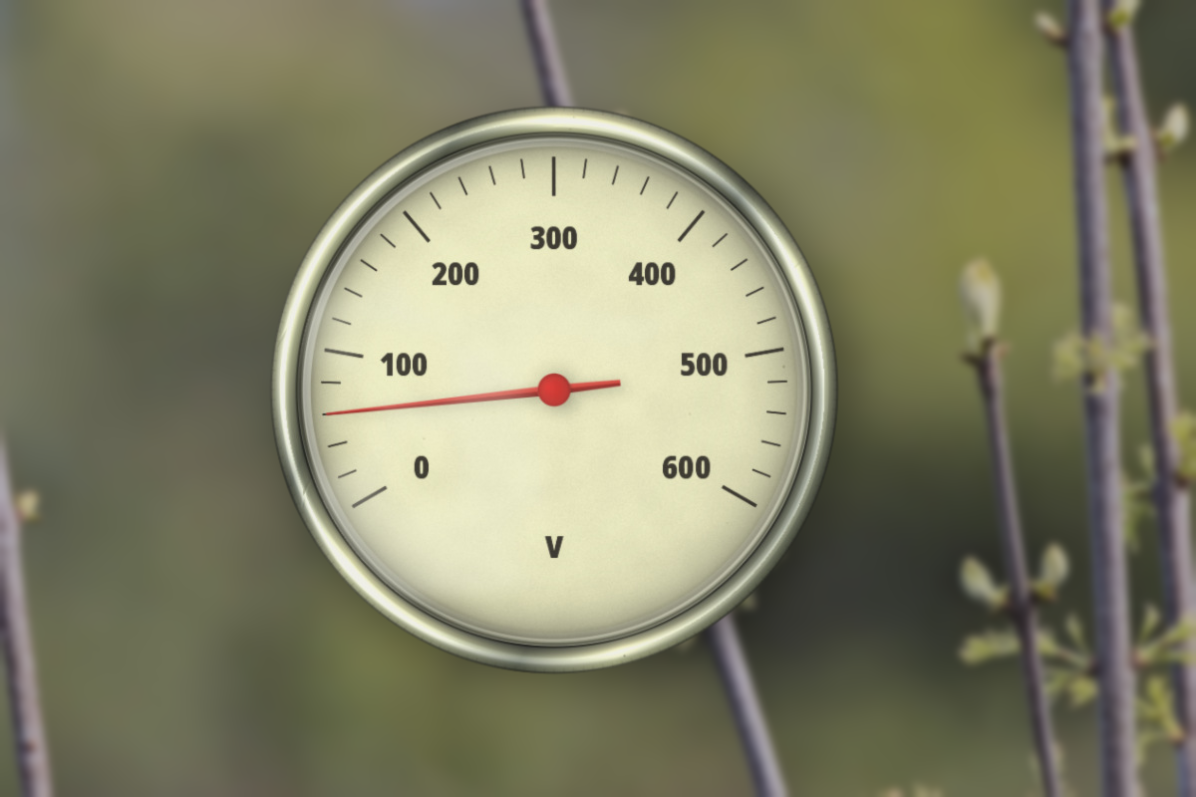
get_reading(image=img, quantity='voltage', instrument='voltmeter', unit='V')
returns 60 V
